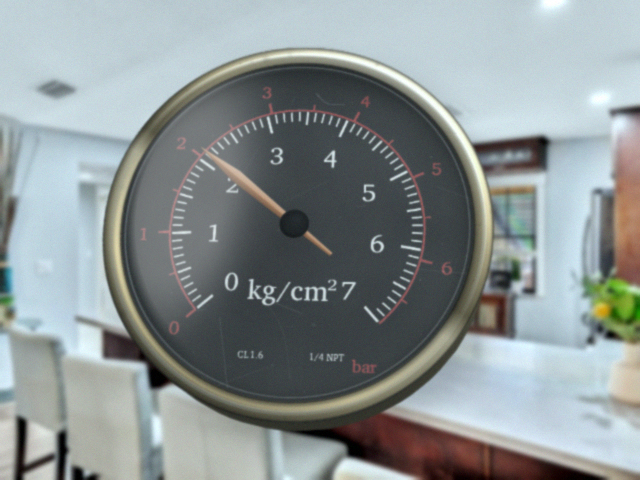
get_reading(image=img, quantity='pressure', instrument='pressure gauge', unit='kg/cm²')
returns 2.1 kg/cm²
